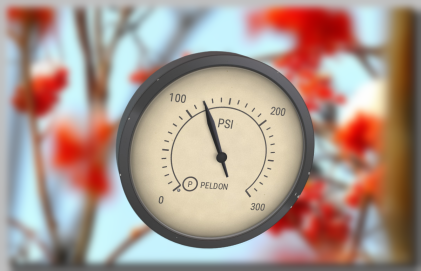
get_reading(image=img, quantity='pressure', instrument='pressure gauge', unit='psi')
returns 120 psi
